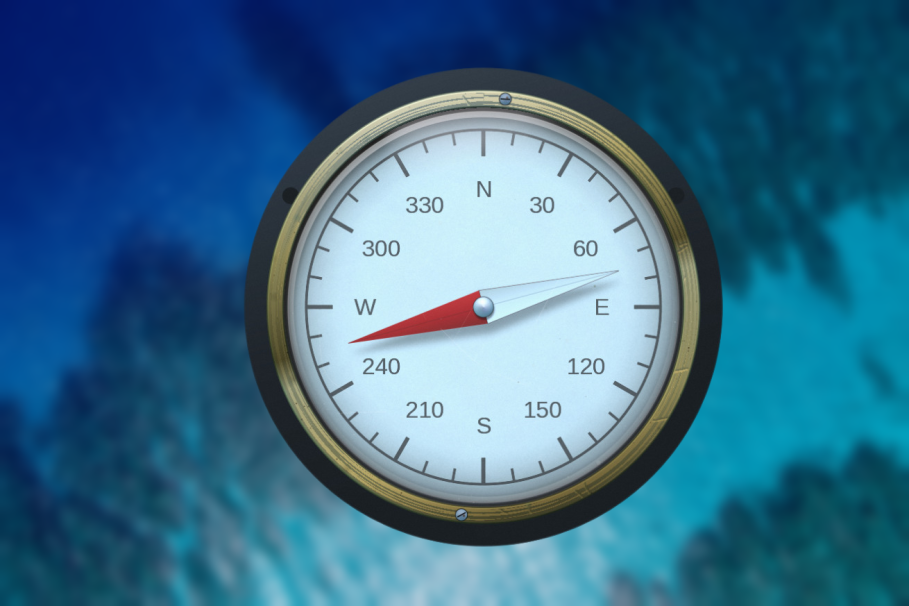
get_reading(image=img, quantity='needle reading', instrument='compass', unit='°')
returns 255 °
